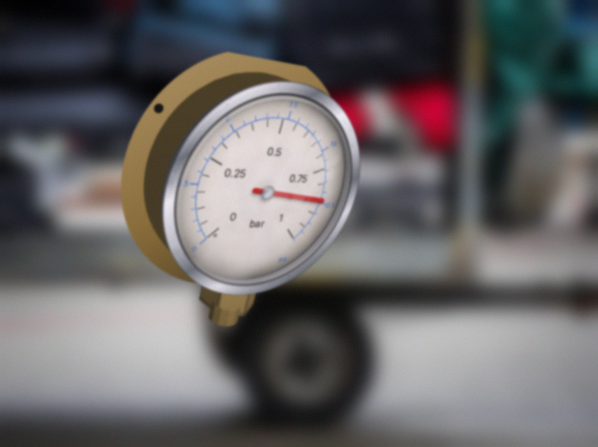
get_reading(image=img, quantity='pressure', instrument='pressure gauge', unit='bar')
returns 0.85 bar
